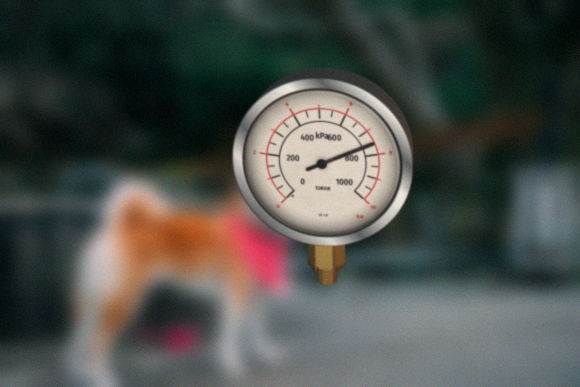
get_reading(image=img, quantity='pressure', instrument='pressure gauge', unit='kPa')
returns 750 kPa
